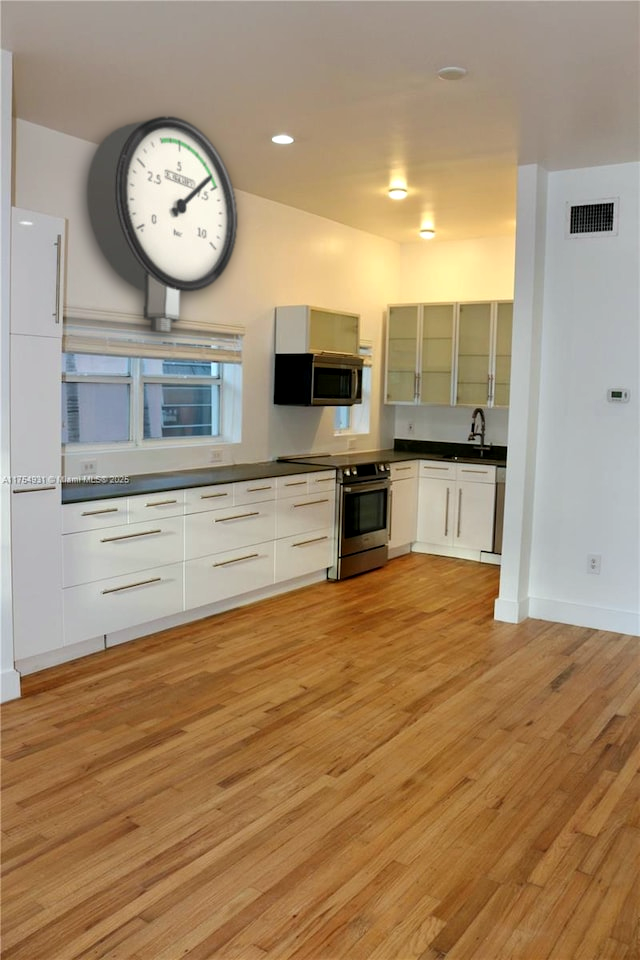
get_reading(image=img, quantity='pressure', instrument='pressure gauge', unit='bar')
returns 7 bar
